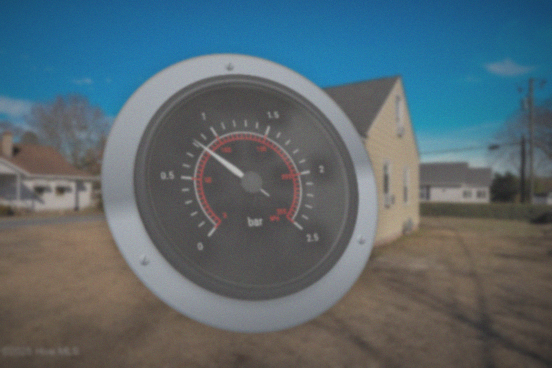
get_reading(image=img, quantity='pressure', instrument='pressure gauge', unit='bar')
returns 0.8 bar
